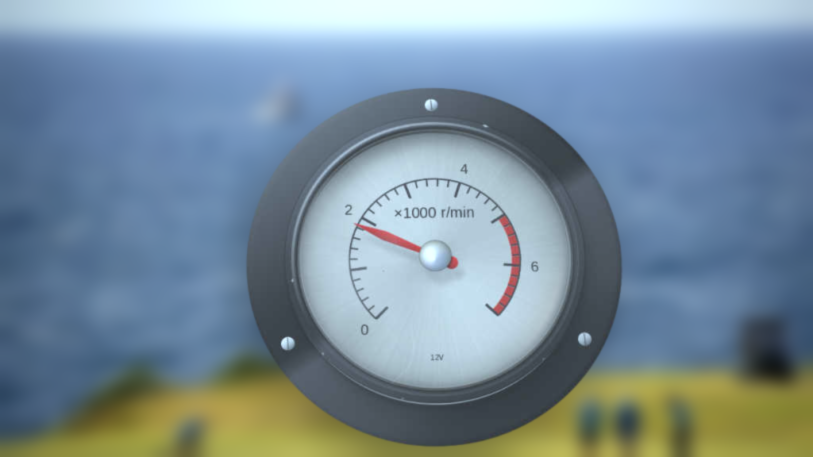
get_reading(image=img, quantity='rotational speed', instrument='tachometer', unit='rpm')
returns 1800 rpm
